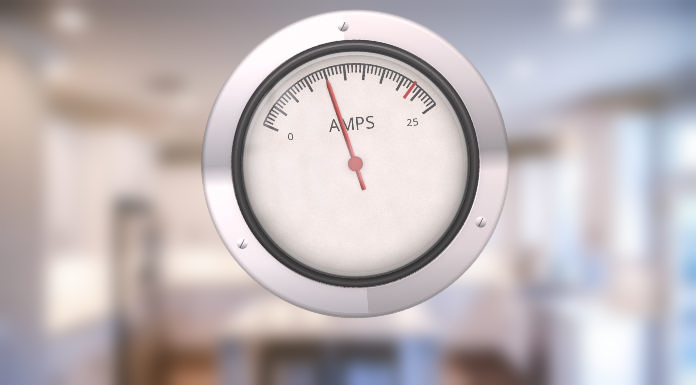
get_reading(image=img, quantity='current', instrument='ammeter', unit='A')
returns 10 A
